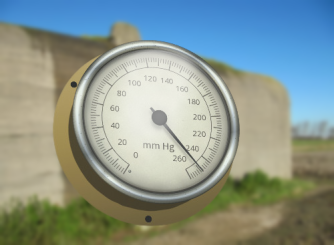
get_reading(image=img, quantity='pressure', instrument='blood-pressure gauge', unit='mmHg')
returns 250 mmHg
